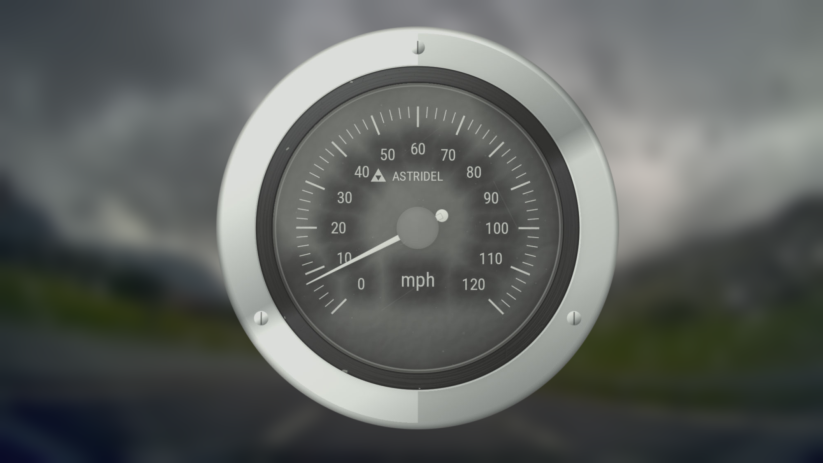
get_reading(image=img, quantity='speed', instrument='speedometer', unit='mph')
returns 8 mph
